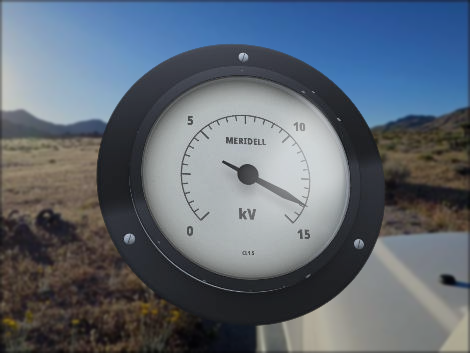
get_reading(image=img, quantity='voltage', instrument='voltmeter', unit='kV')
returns 14 kV
